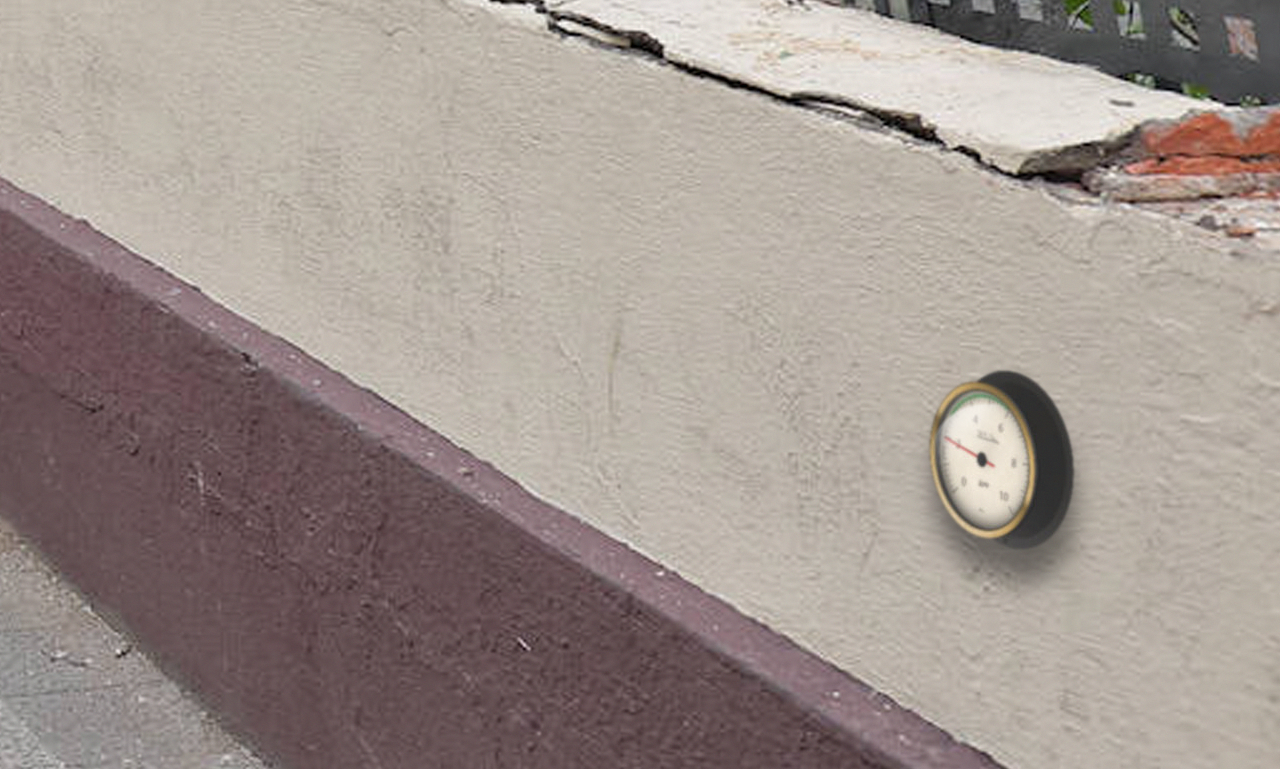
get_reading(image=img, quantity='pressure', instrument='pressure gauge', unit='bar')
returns 2 bar
